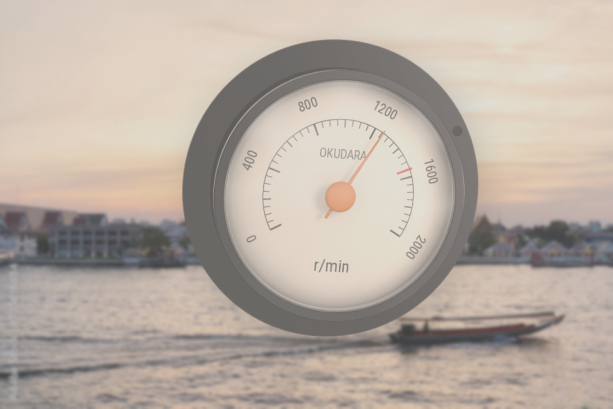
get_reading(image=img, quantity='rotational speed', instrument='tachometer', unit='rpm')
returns 1250 rpm
